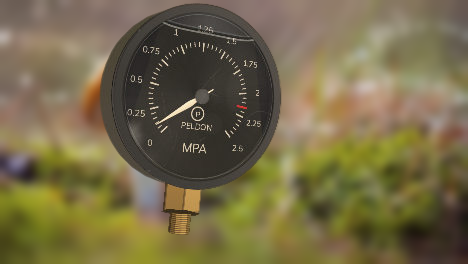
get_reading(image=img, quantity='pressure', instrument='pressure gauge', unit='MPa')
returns 0.1 MPa
